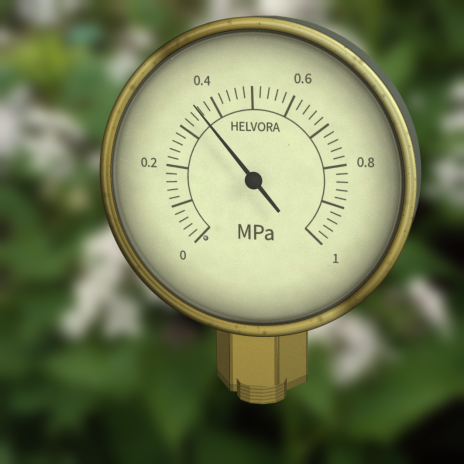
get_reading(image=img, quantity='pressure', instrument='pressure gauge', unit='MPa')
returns 0.36 MPa
